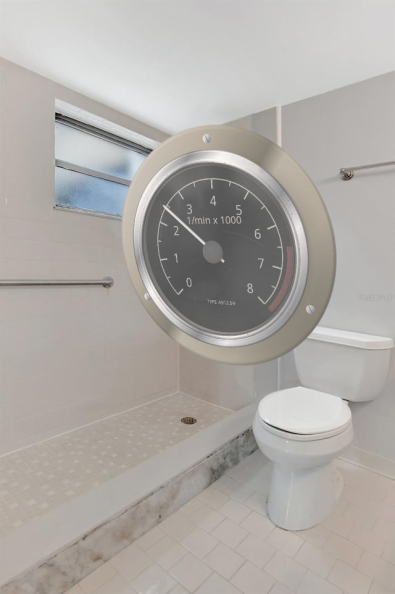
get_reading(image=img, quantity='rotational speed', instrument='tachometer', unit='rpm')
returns 2500 rpm
